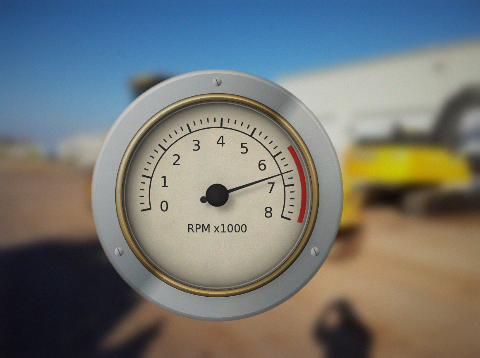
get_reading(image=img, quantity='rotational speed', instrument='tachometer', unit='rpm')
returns 6600 rpm
